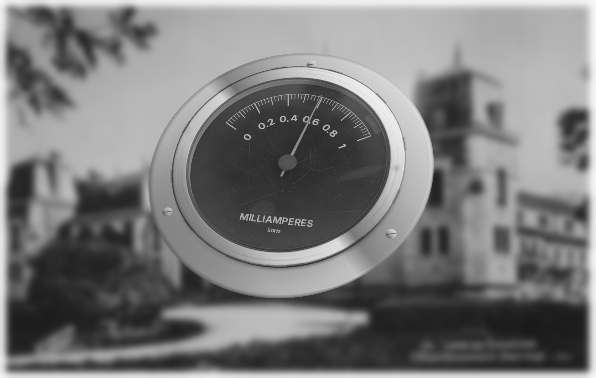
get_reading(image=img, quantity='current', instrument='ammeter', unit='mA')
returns 0.6 mA
